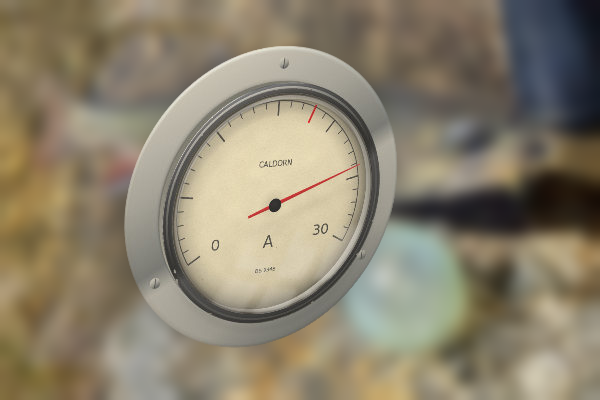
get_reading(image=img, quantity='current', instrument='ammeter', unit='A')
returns 24 A
